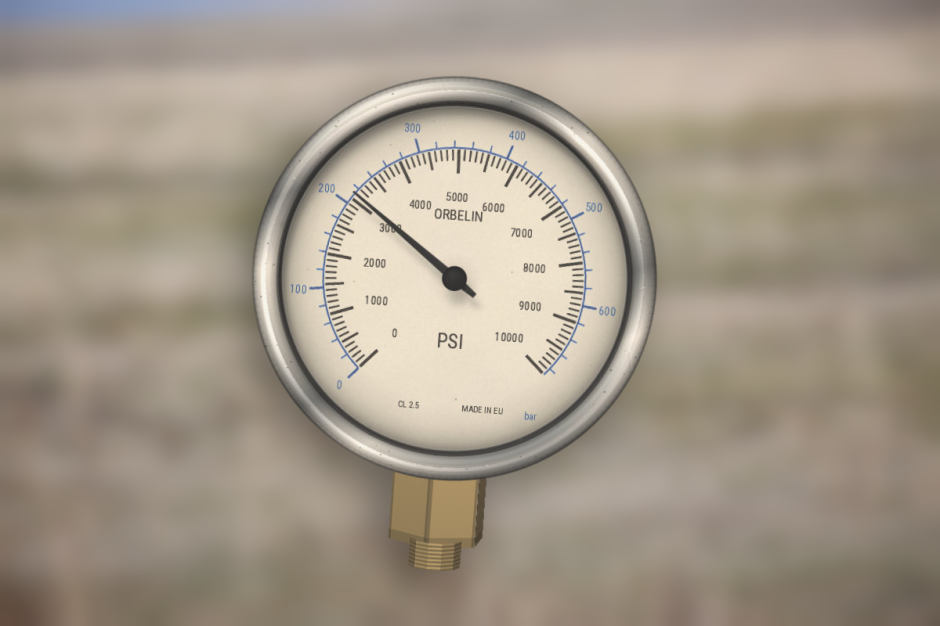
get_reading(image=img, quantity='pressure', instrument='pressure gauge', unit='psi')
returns 3100 psi
